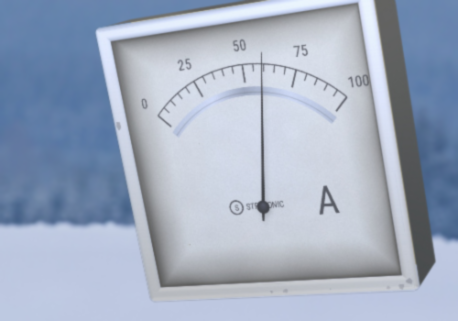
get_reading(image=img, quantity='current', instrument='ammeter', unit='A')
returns 60 A
